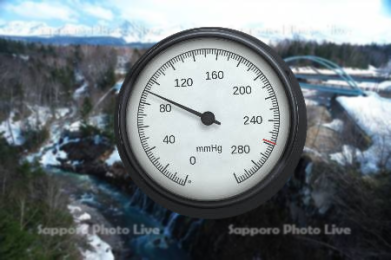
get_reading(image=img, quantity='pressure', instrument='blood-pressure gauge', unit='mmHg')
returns 90 mmHg
